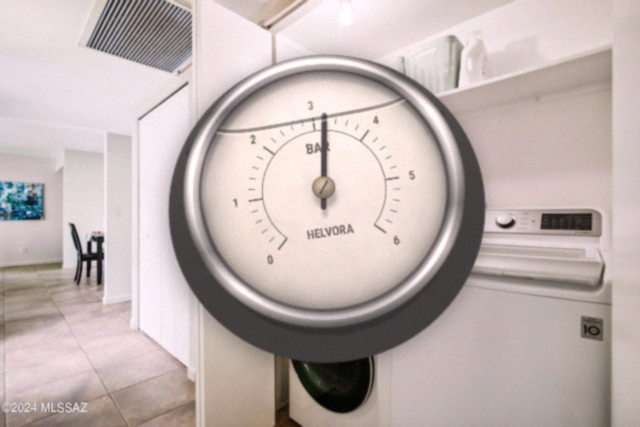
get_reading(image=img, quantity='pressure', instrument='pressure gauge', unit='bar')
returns 3.2 bar
